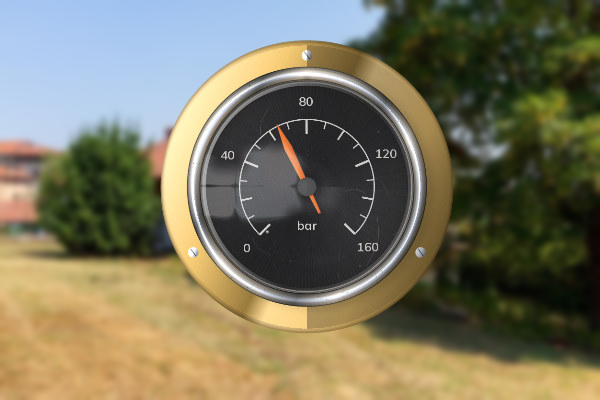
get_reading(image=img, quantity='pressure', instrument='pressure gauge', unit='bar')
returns 65 bar
